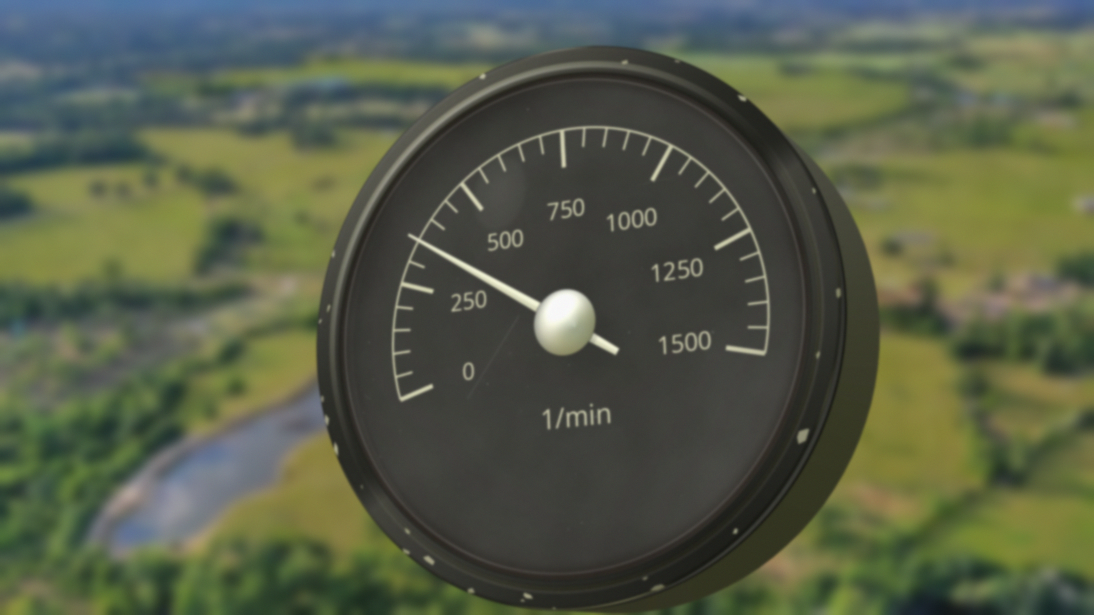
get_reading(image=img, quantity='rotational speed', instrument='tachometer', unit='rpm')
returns 350 rpm
